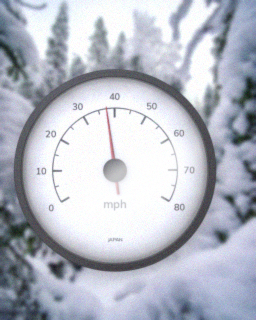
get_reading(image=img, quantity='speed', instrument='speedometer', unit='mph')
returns 37.5 mph
